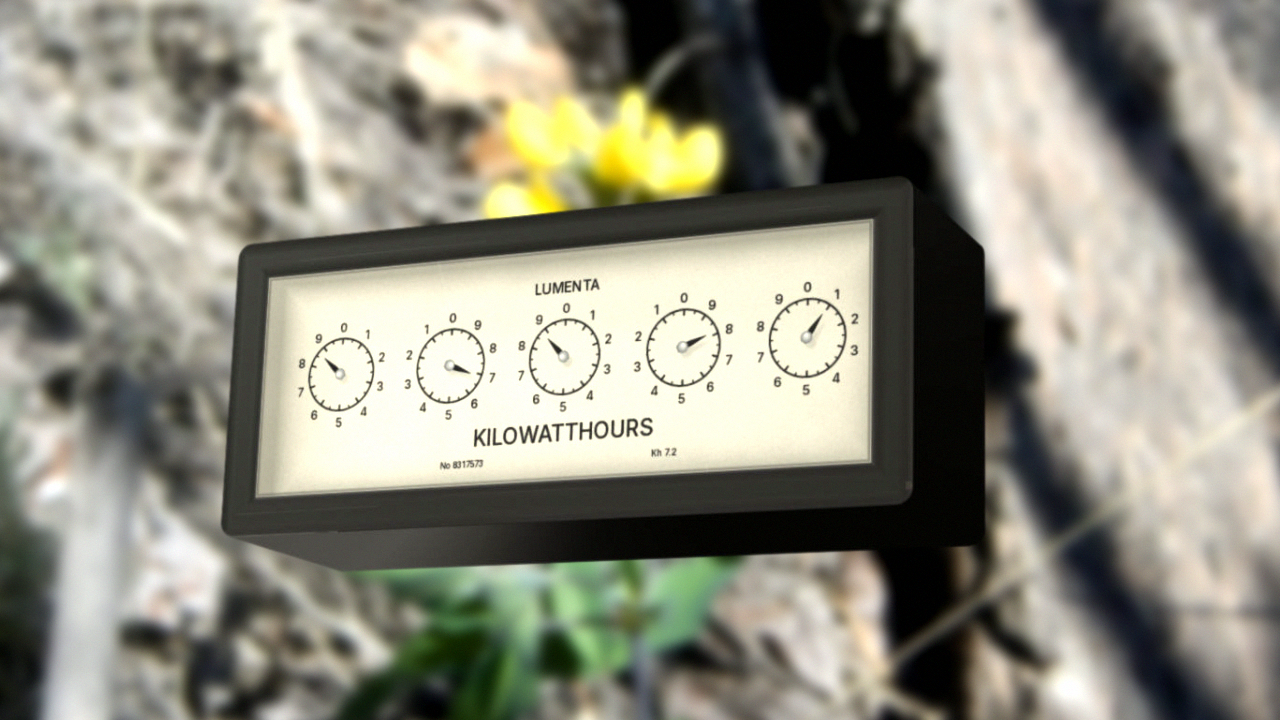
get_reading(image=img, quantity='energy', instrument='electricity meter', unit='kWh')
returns 86881 kWh
